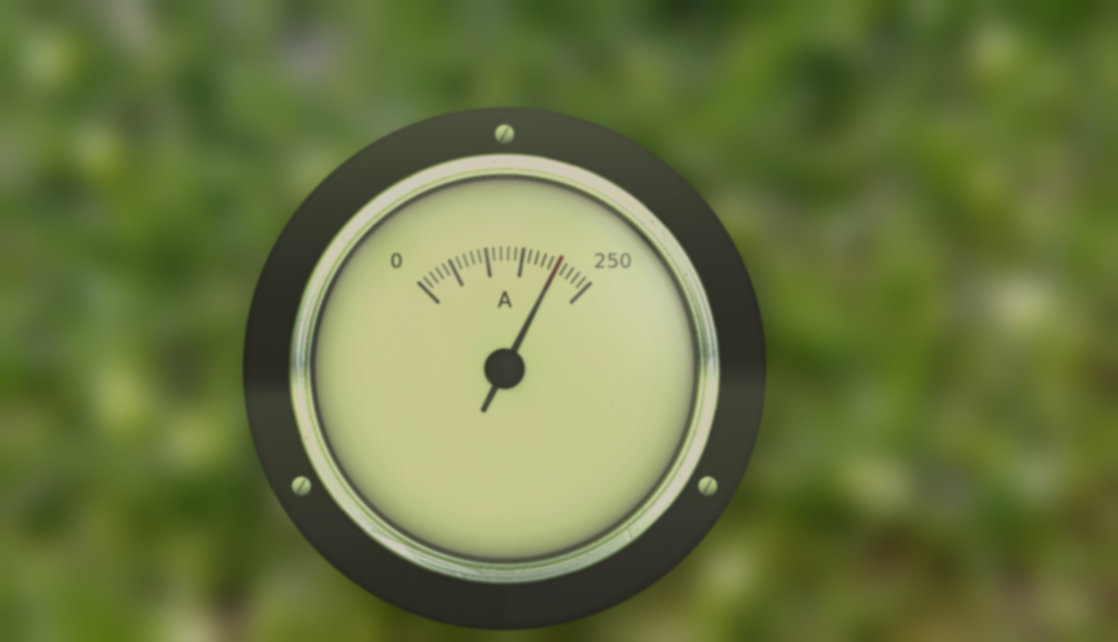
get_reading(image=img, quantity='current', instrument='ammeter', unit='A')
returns 200 A
